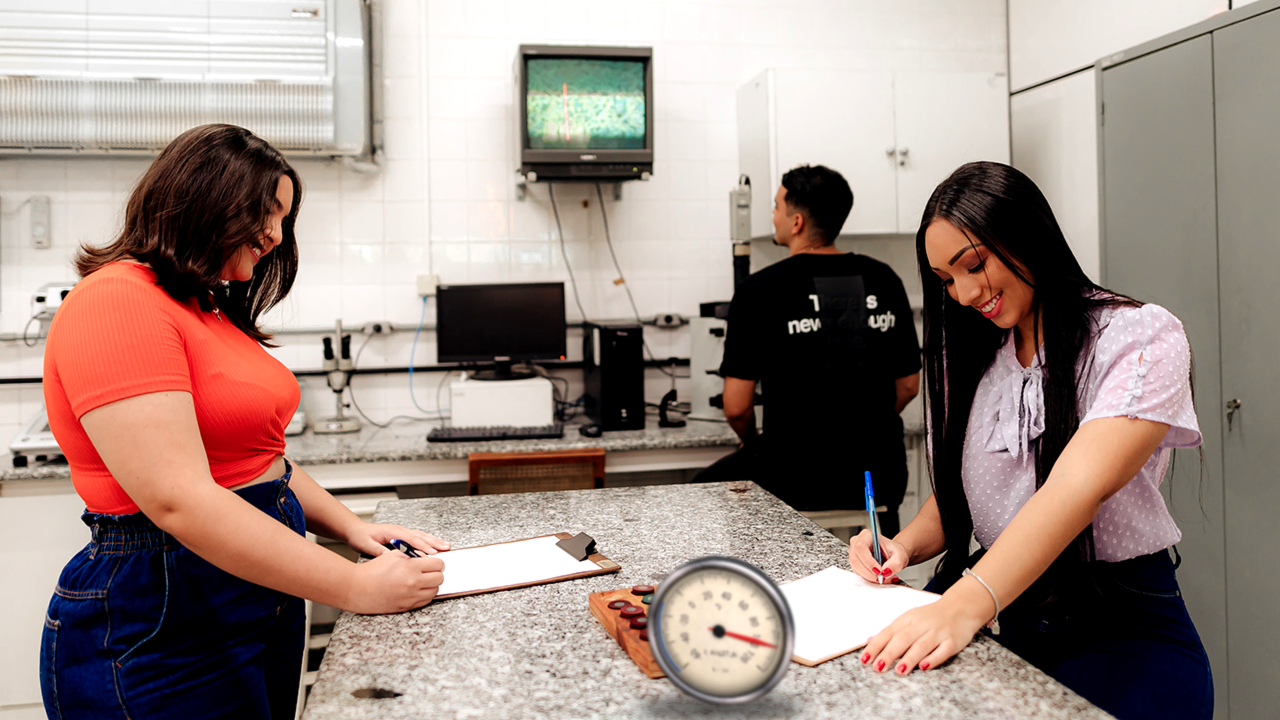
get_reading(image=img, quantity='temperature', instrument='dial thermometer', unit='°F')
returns 100 °F
